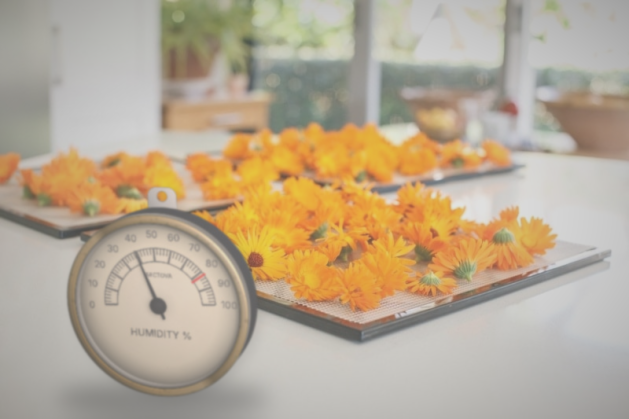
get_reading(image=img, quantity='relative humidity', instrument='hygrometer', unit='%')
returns 40 %
